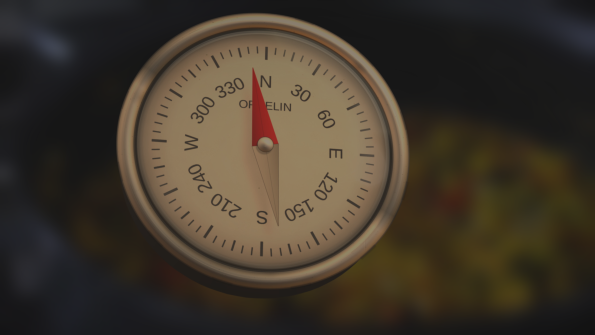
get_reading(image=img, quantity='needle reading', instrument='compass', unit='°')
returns 350 °
